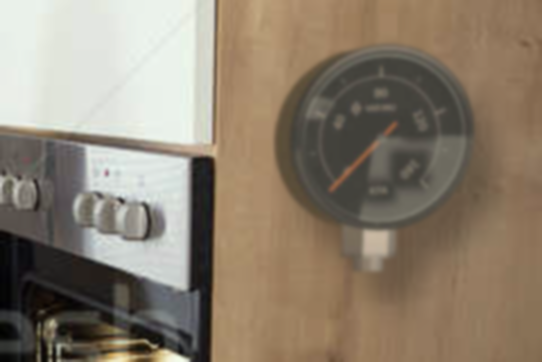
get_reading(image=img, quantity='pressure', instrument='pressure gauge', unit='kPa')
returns 0 kPa
